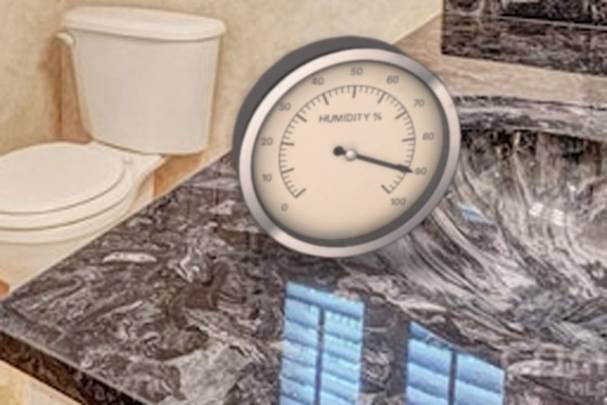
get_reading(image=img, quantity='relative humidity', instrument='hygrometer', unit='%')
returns 90 %
